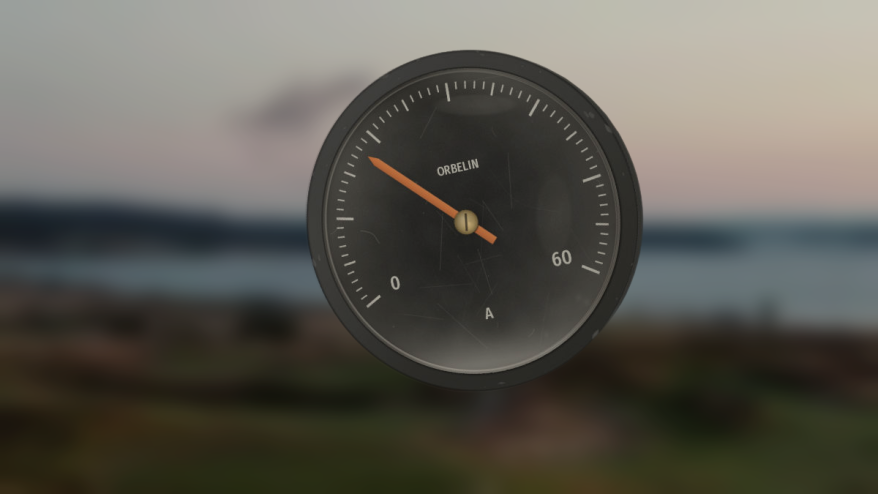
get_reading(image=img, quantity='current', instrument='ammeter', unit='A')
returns 18 A
